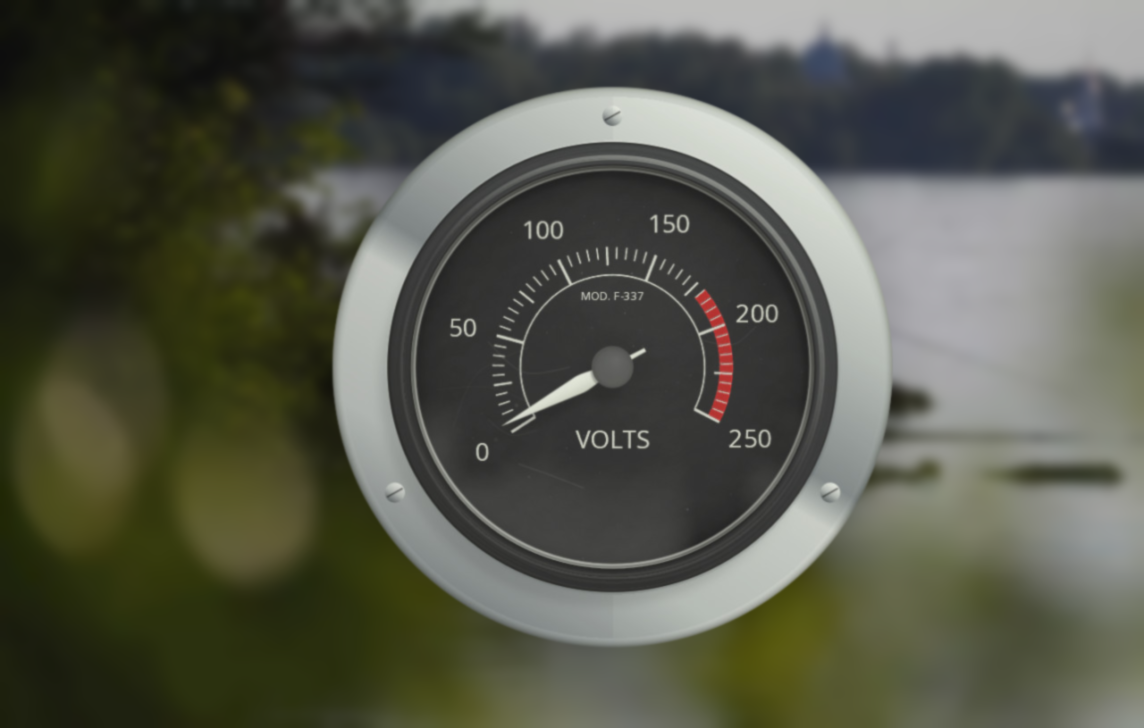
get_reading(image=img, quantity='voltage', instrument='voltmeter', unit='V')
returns 5 V
